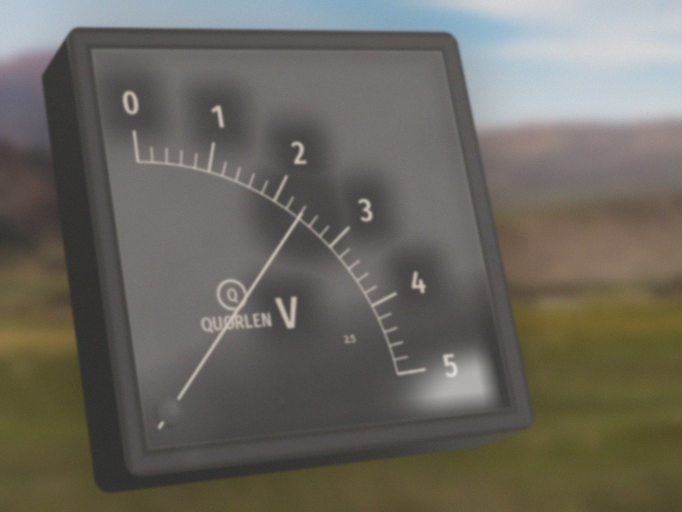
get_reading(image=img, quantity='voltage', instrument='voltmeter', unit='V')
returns 2.4 V
